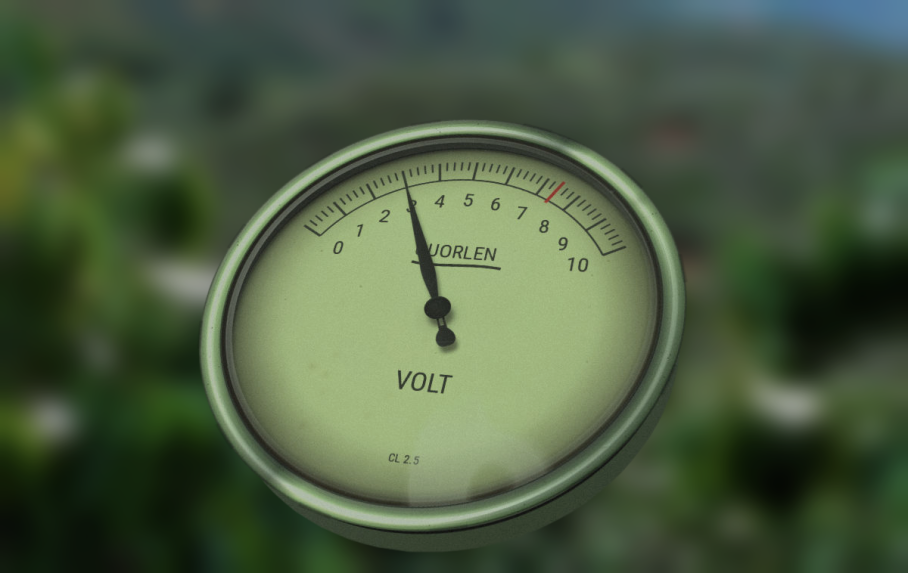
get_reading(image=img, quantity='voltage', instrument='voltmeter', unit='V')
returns 3 V
